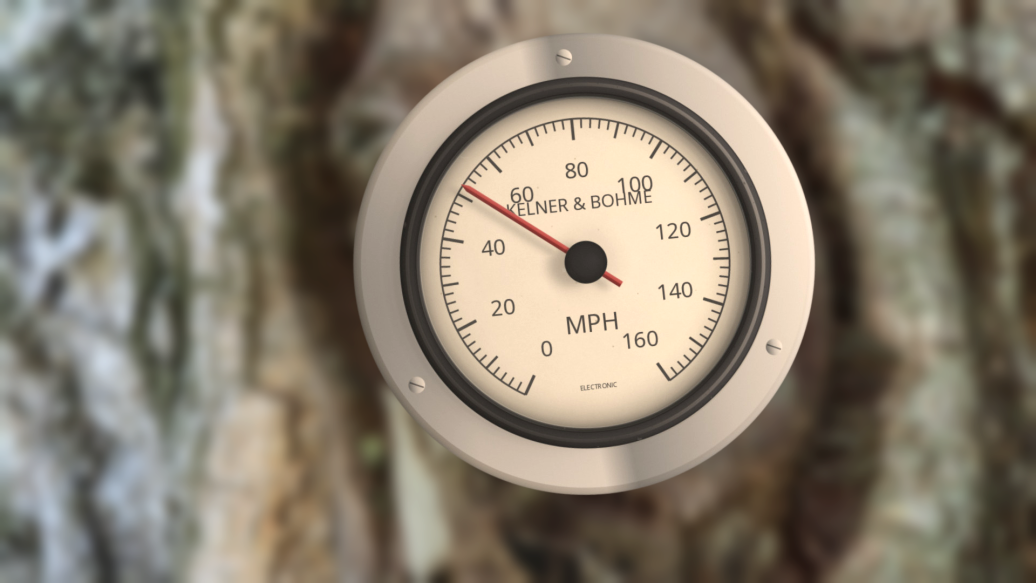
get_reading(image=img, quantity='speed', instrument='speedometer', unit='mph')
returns 52 mph
